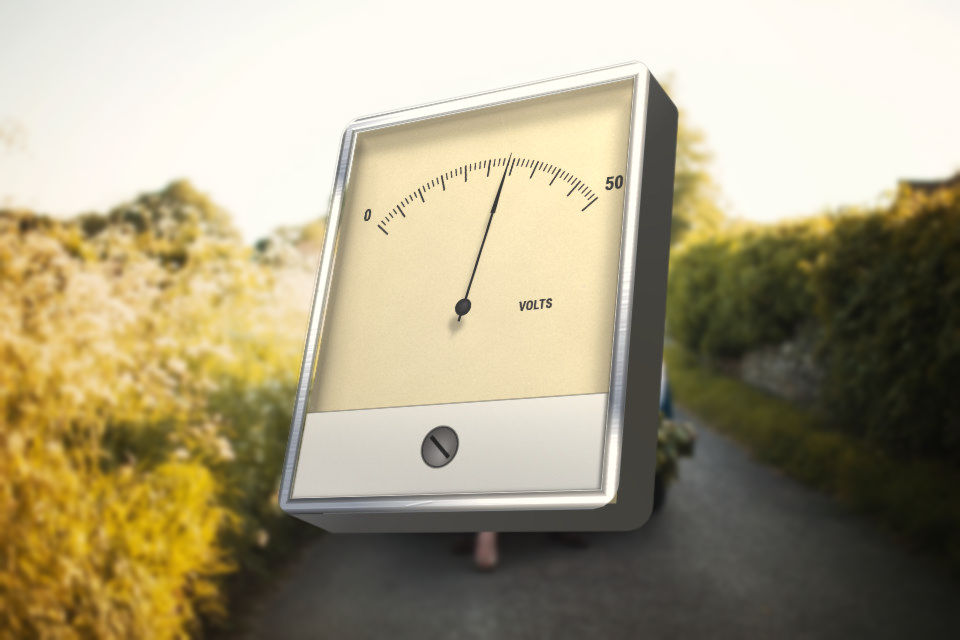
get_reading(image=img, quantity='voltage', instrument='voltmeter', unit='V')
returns 30 V
